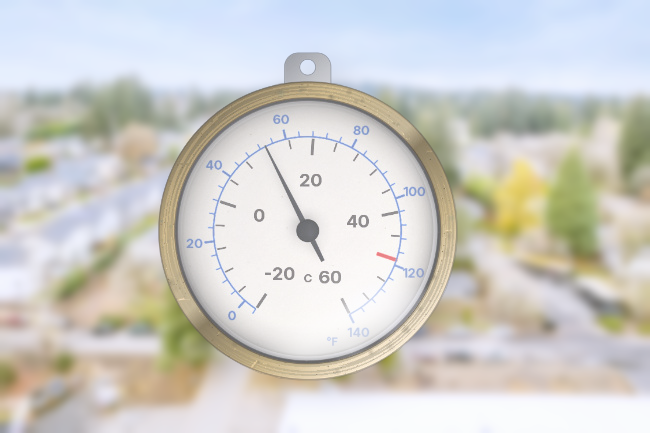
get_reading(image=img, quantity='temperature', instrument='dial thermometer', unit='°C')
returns 12 °C
